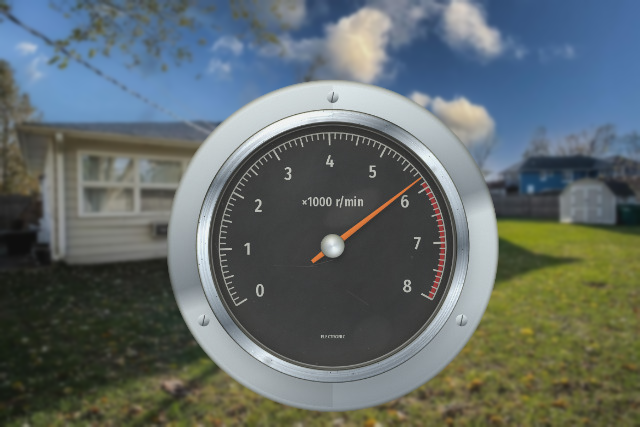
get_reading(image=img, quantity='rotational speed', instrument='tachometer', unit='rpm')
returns 5800 rpm
